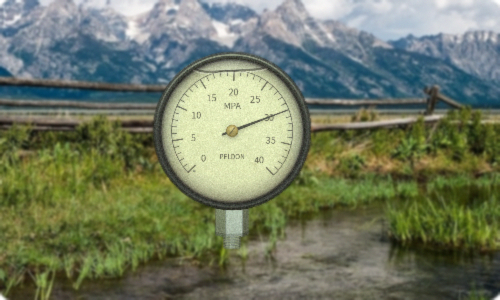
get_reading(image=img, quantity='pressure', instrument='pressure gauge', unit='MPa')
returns 30 MPa
